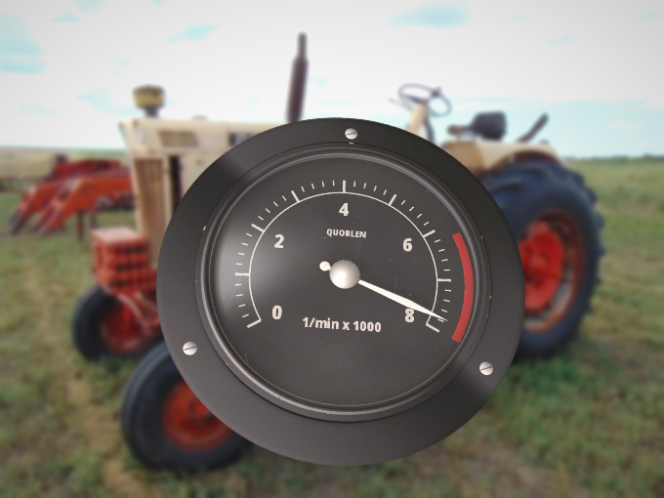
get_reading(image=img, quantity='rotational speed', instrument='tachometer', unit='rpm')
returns 7800 rpm
